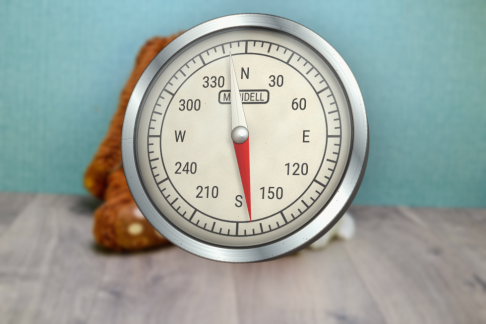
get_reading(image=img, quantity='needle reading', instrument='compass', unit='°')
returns 170 °
